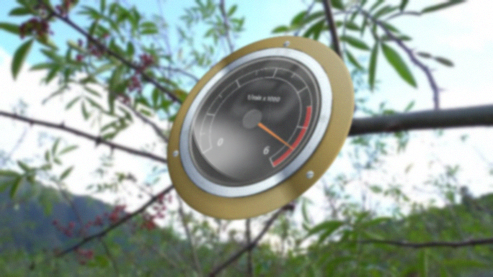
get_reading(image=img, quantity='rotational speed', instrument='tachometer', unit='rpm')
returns 5500 rpm
